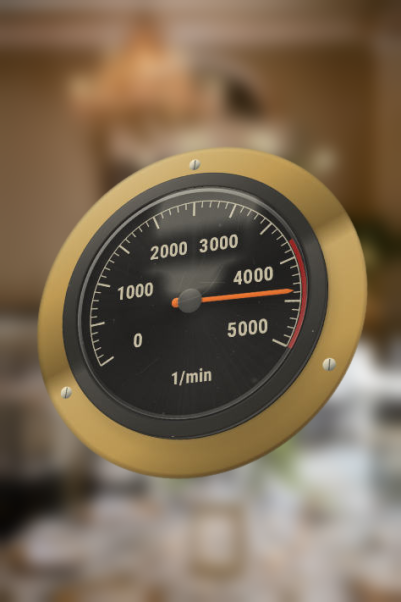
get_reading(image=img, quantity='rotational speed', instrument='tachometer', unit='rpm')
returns 4400 rpm
